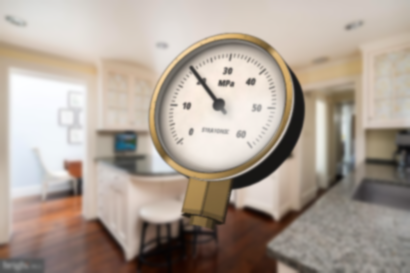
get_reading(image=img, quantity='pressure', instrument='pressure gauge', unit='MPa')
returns 20 MPa
